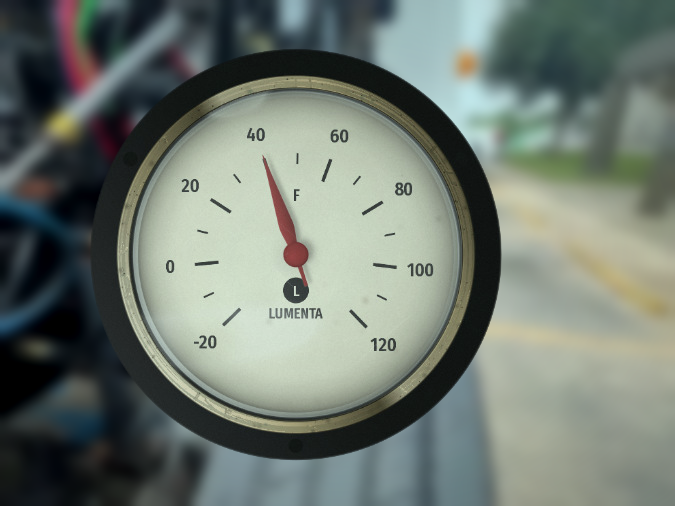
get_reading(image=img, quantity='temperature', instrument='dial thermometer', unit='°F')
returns 40 °F
